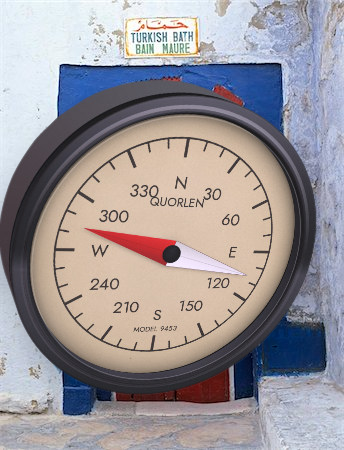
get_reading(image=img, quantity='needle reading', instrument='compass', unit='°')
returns 285 °
